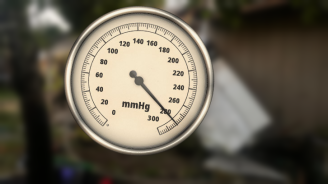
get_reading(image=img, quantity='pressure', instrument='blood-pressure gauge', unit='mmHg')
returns 280 mmHg
